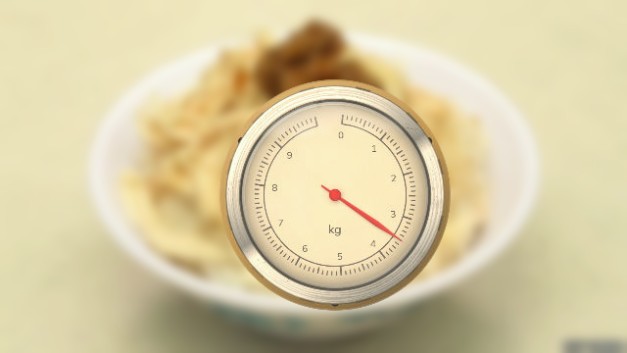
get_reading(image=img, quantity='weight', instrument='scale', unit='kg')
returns 3.5 kg
